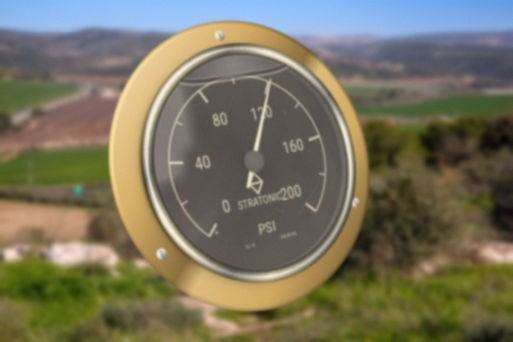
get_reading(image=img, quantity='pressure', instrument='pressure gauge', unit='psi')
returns 120 psi
